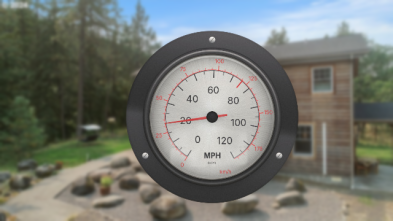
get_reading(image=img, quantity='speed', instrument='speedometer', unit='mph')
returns 20 mph
